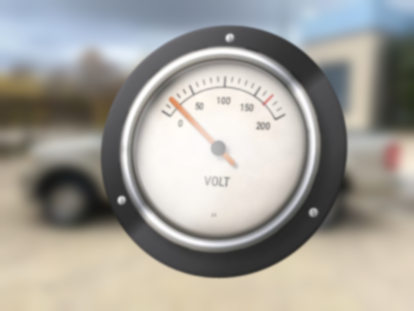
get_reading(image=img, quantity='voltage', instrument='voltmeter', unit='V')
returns 20 V
